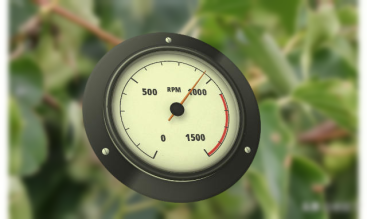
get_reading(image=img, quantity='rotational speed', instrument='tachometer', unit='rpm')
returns 950 rpm
